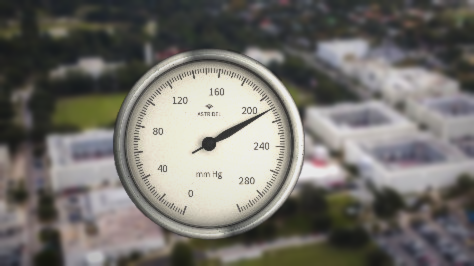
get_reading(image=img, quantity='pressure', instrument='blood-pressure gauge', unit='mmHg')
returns 210 mmHg
